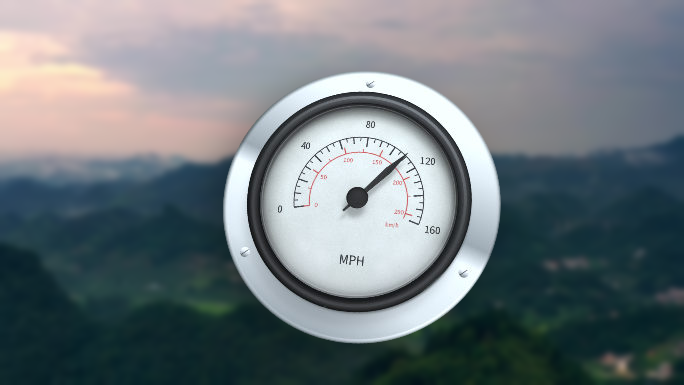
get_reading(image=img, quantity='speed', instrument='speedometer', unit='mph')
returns 110 mph
